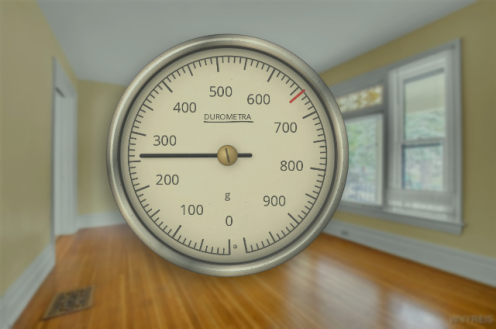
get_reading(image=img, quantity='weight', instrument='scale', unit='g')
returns 260 g
